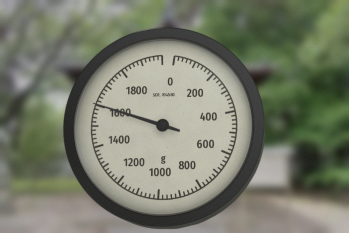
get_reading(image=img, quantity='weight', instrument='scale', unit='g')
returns 1600 g
